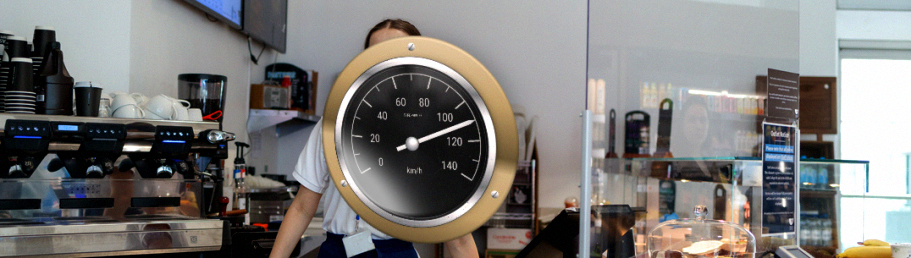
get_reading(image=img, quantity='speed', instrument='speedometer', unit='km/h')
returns 110 km/h
